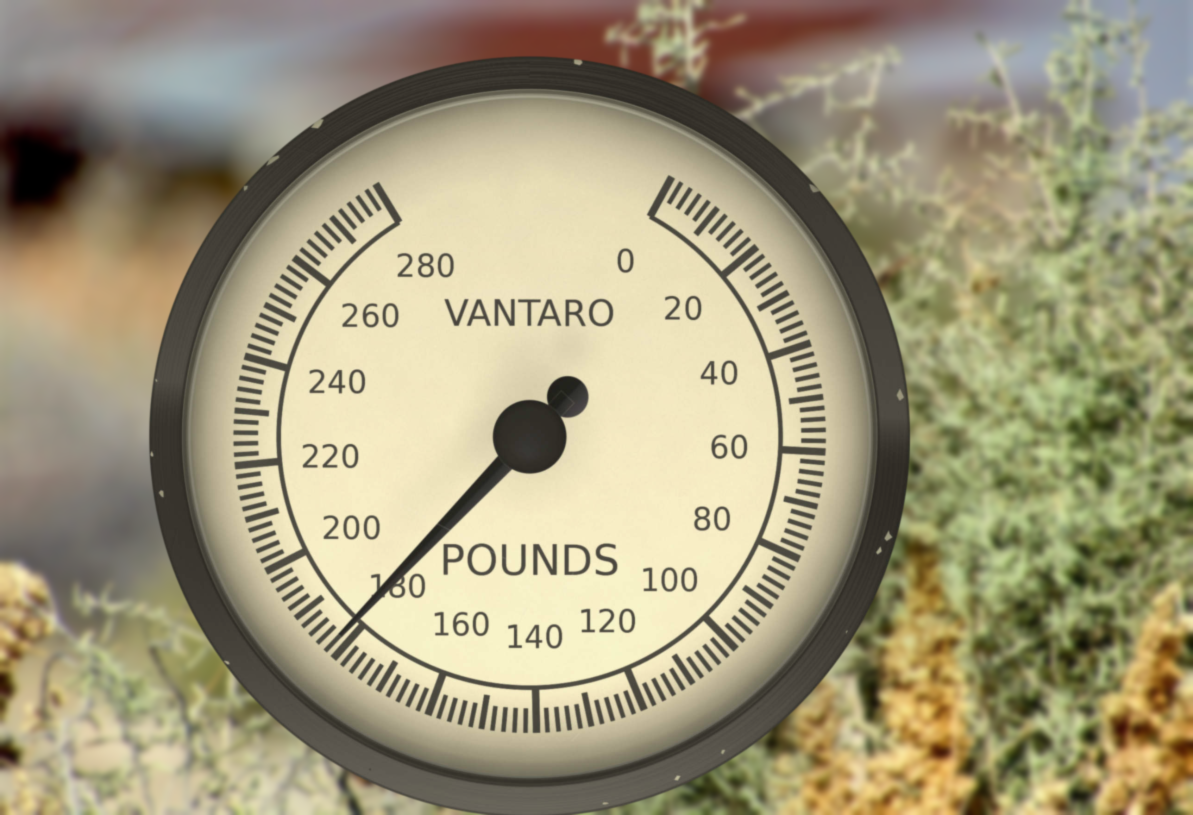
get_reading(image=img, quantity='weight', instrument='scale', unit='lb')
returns 182 lb
